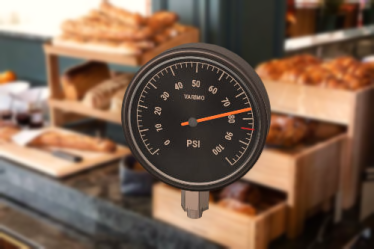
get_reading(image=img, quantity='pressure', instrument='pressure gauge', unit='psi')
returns 76 psi
